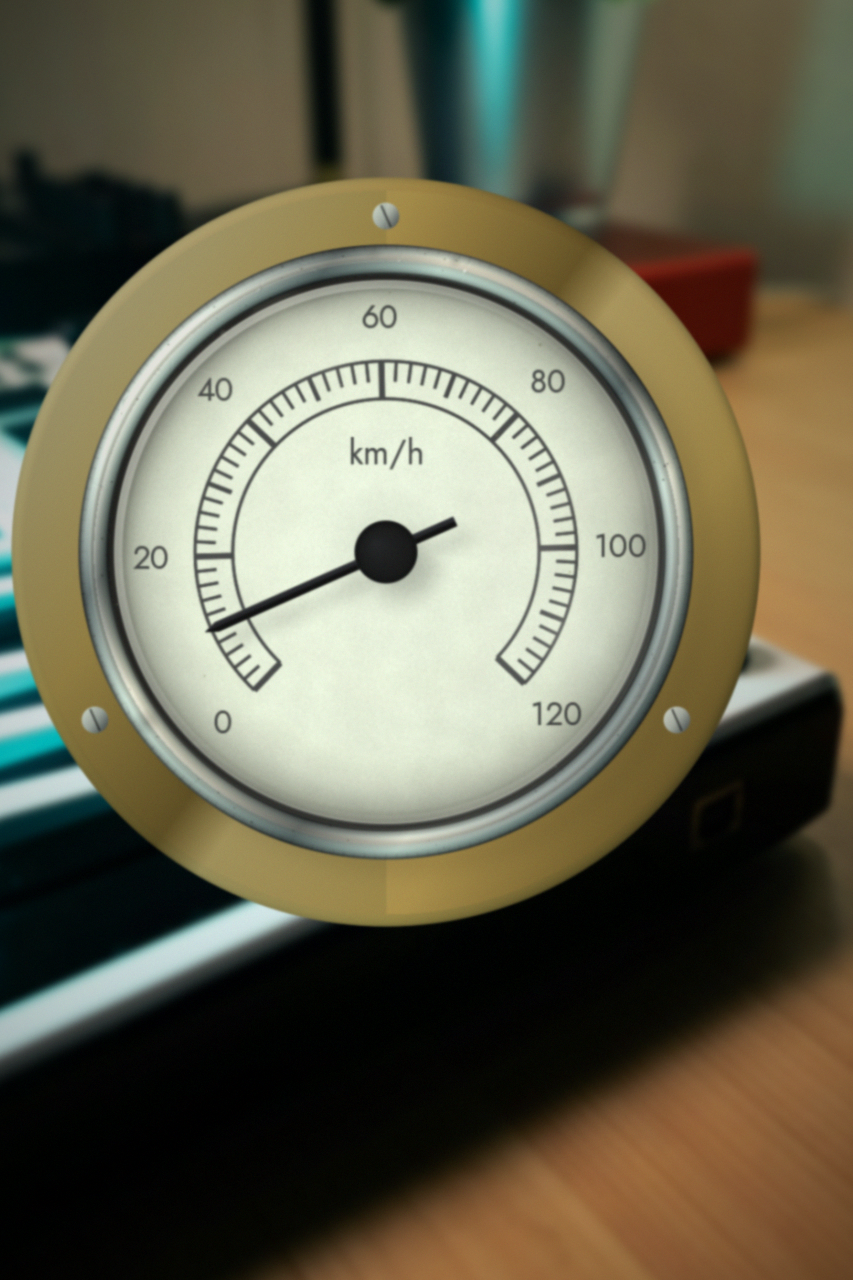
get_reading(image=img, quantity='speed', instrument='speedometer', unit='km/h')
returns 10 km/h
